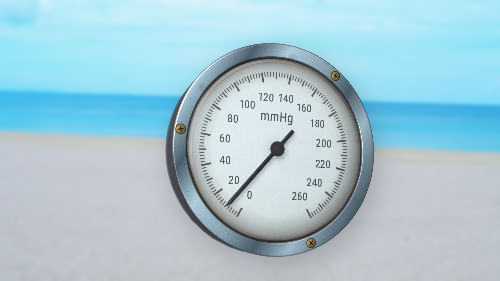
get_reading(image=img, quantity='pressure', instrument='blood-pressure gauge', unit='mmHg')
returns 10 mmHg
